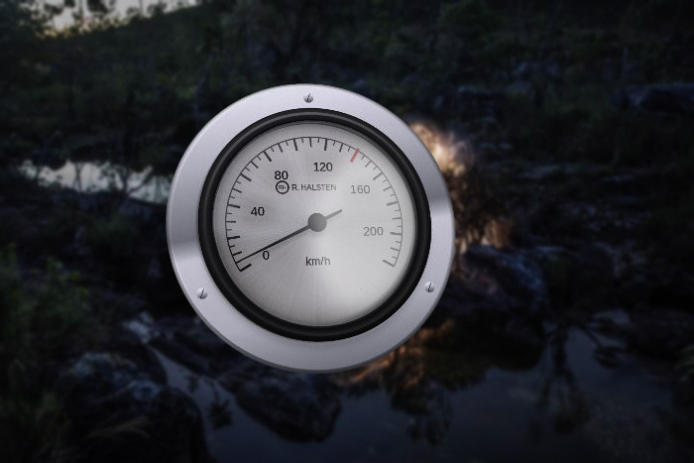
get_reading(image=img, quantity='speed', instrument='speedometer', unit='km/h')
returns 5 km/h
